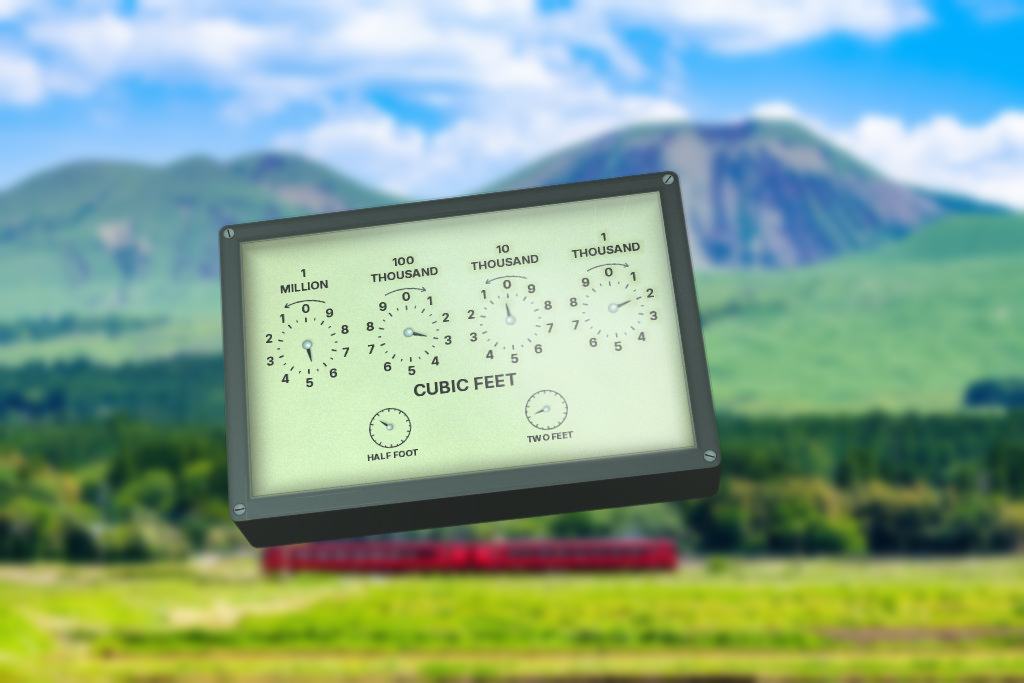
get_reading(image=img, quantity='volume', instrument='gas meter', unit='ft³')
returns 530200 ft³
